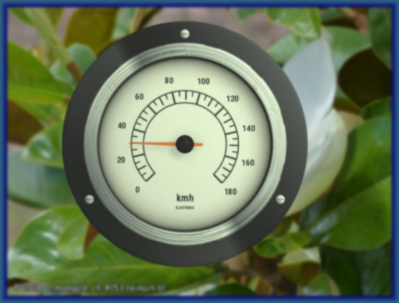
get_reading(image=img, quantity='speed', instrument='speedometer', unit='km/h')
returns 30 km/h
